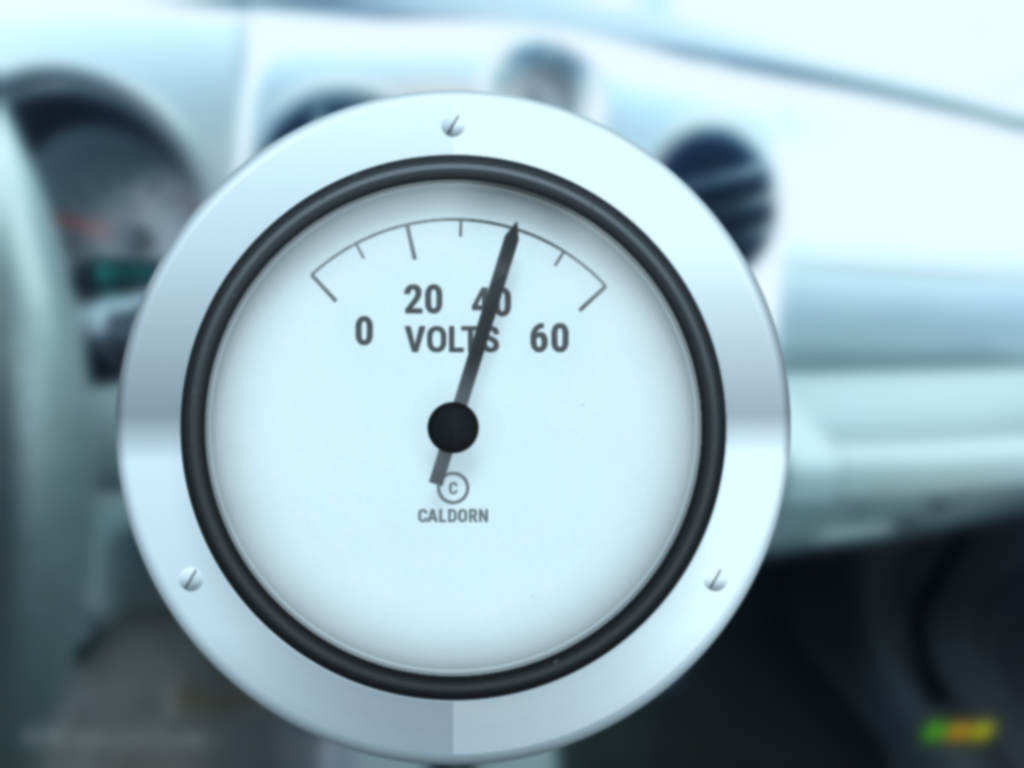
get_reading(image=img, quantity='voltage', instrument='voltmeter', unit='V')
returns 40 V
